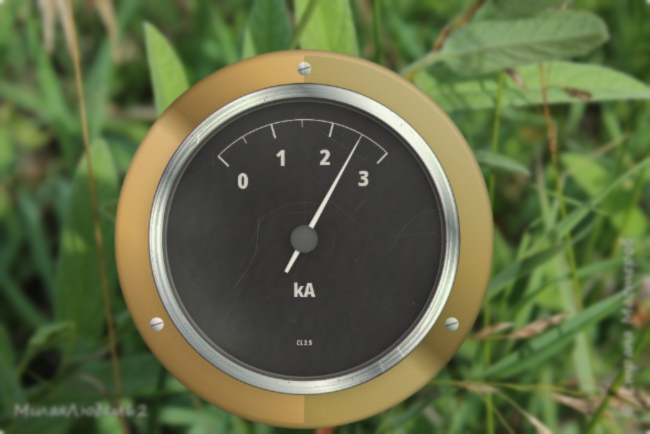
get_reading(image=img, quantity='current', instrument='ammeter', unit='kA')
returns 2.5 kA
